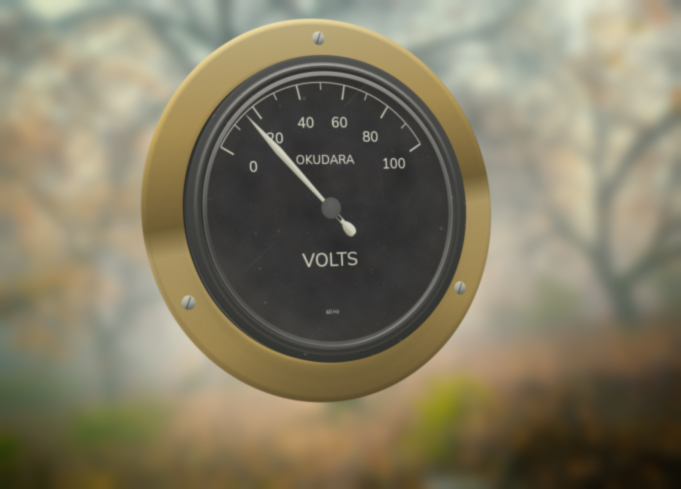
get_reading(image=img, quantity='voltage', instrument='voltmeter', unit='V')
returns 15 V
